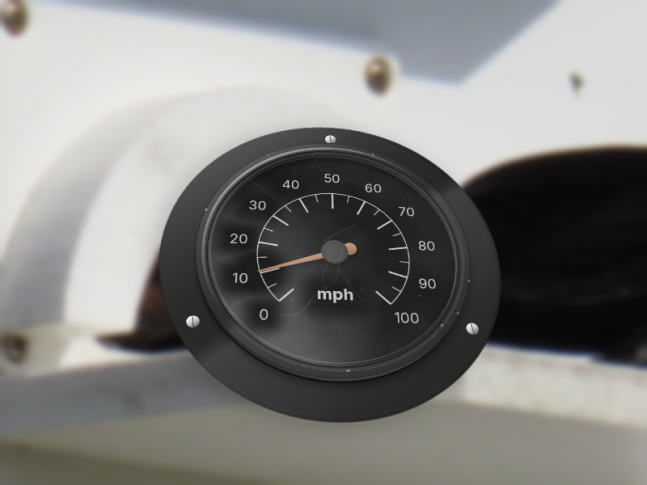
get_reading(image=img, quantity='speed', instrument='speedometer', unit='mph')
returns 10 mph
